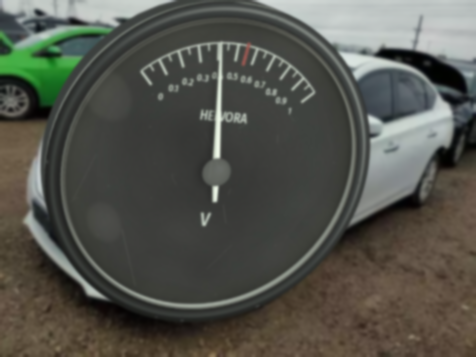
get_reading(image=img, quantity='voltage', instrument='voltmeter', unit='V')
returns 0.4 V
